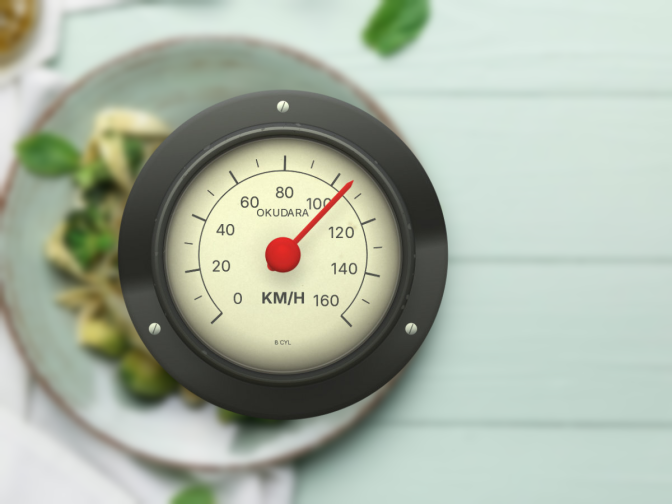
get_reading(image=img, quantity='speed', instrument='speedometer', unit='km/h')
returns 105 km/h
